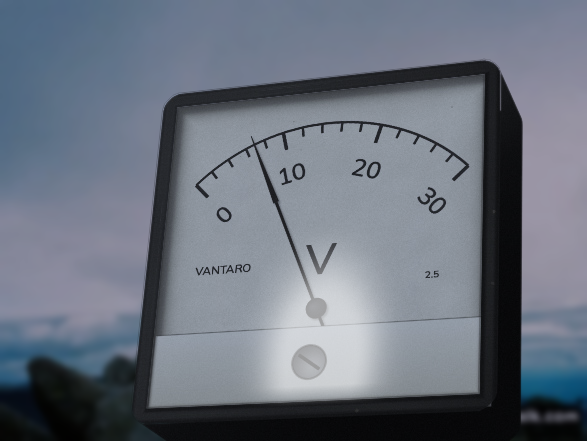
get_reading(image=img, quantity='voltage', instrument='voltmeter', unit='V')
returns 7 V
